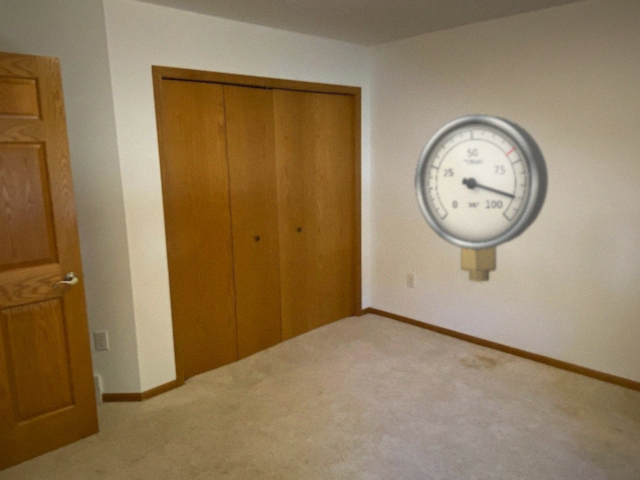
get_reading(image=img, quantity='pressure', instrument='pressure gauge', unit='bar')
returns 90 bar
